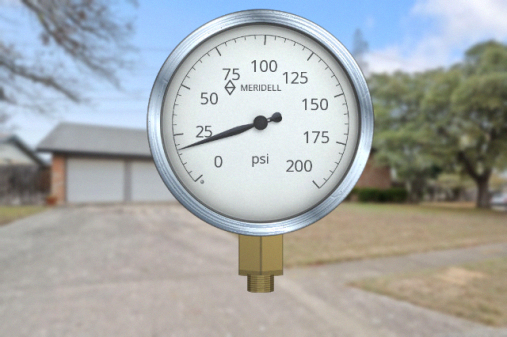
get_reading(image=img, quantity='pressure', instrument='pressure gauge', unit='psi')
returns 17.5 psi
